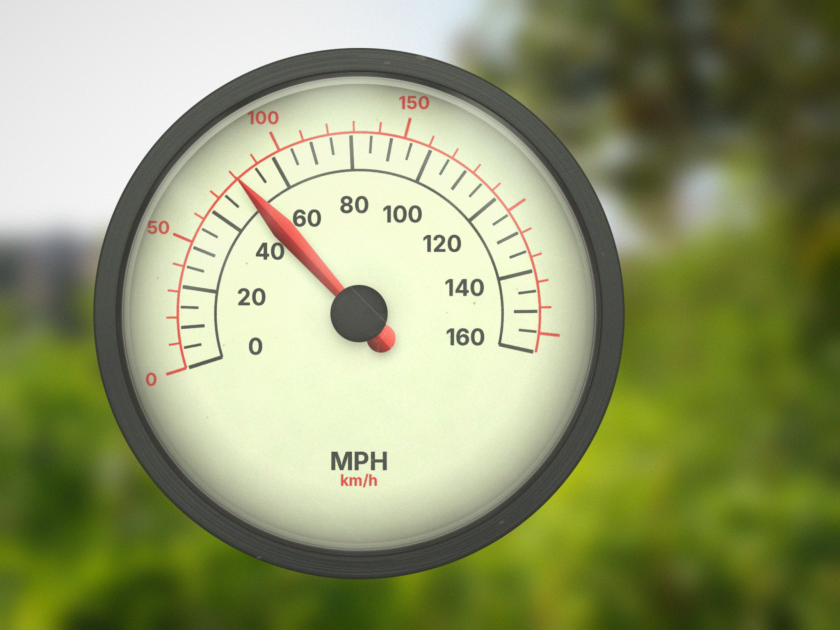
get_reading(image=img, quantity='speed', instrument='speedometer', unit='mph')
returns 50 mph
